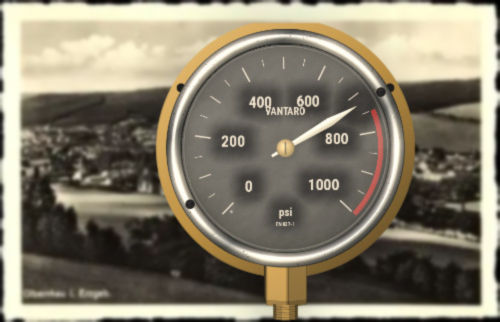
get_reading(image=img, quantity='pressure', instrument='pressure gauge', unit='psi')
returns 725 psi
